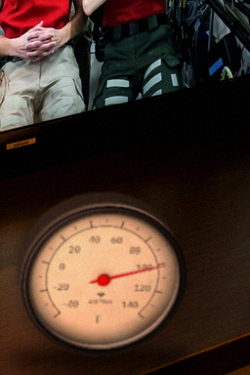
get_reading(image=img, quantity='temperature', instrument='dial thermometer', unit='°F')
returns 100 °F
